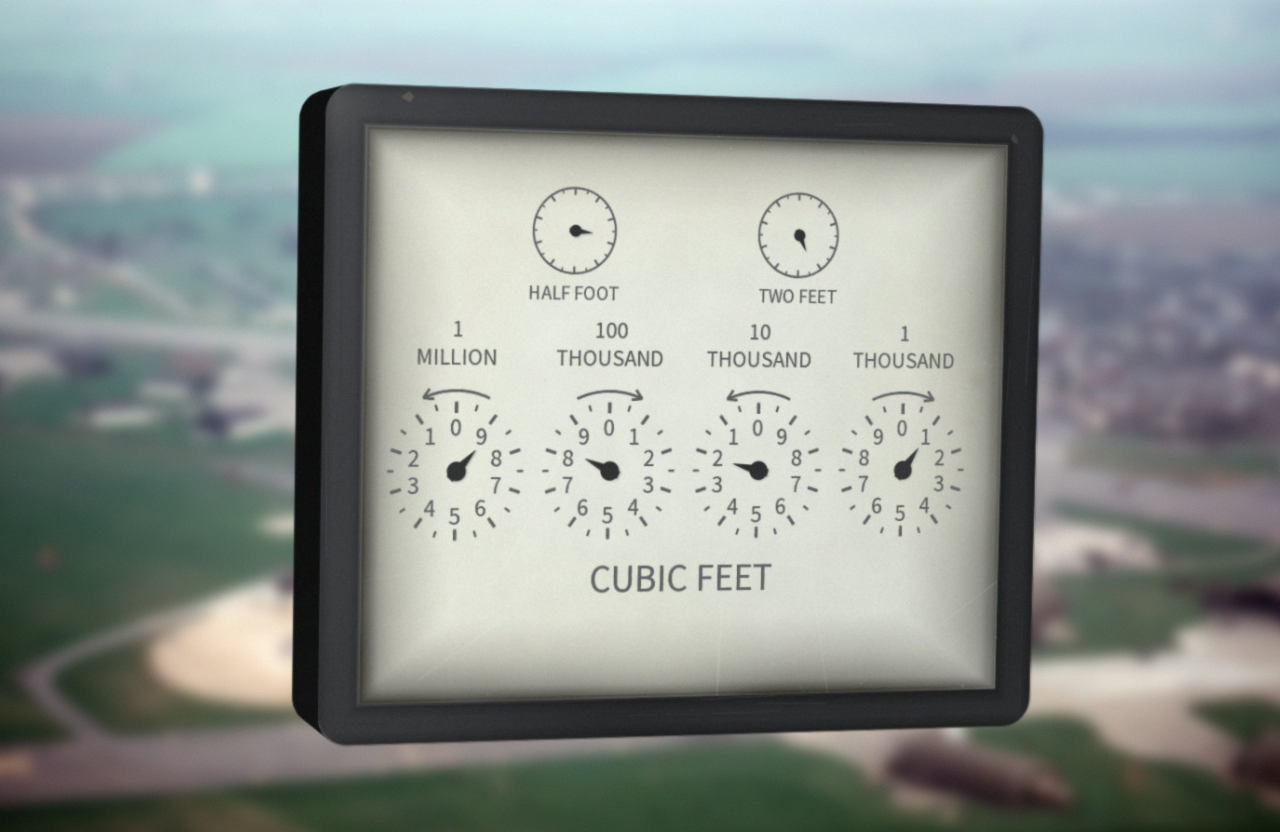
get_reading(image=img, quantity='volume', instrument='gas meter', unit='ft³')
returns 882100 ft³
